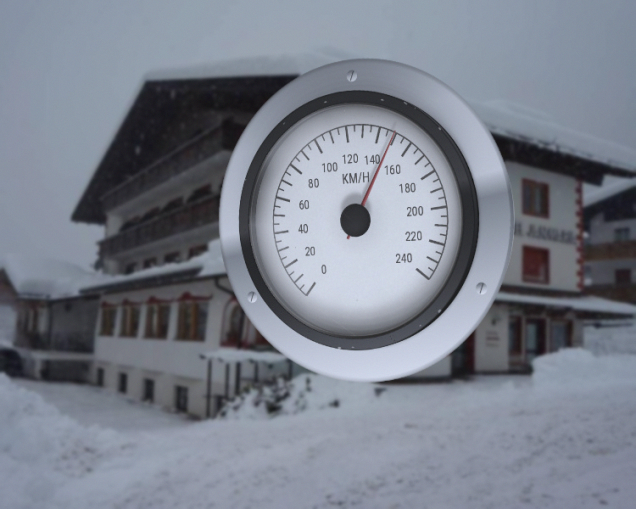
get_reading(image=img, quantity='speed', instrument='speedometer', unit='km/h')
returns 150 km/h
